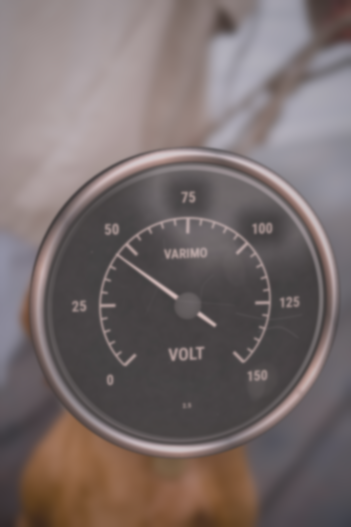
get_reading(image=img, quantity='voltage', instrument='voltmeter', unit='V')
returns 45 V
